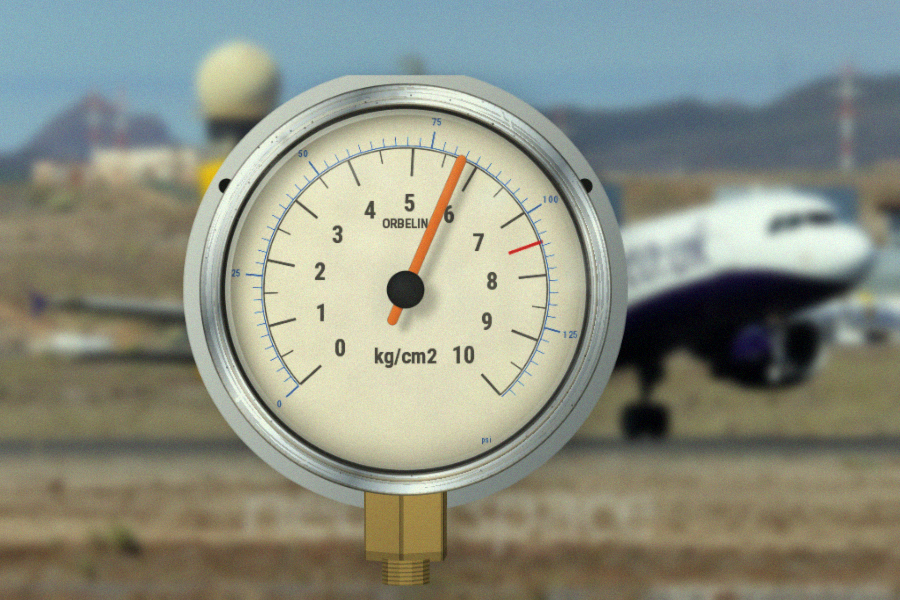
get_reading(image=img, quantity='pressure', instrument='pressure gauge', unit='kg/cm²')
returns 5.75 kg/cm²
